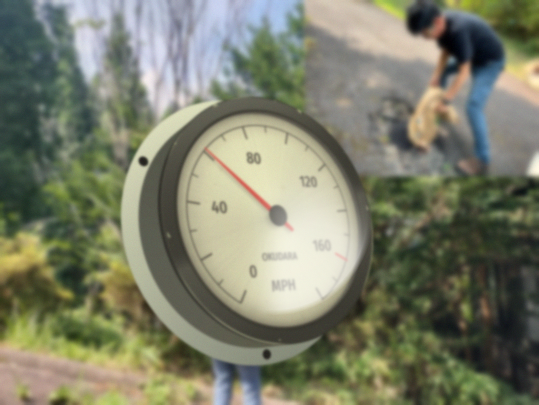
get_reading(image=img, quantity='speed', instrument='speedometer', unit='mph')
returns 60 mph
